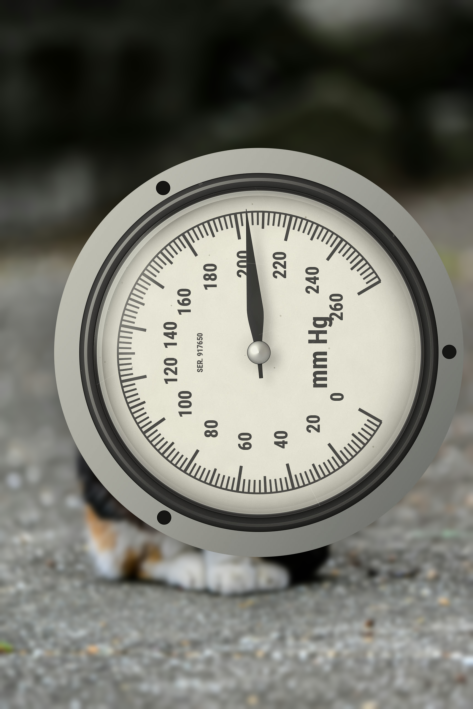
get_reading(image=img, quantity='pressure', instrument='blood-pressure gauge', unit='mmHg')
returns 204 mmHg
